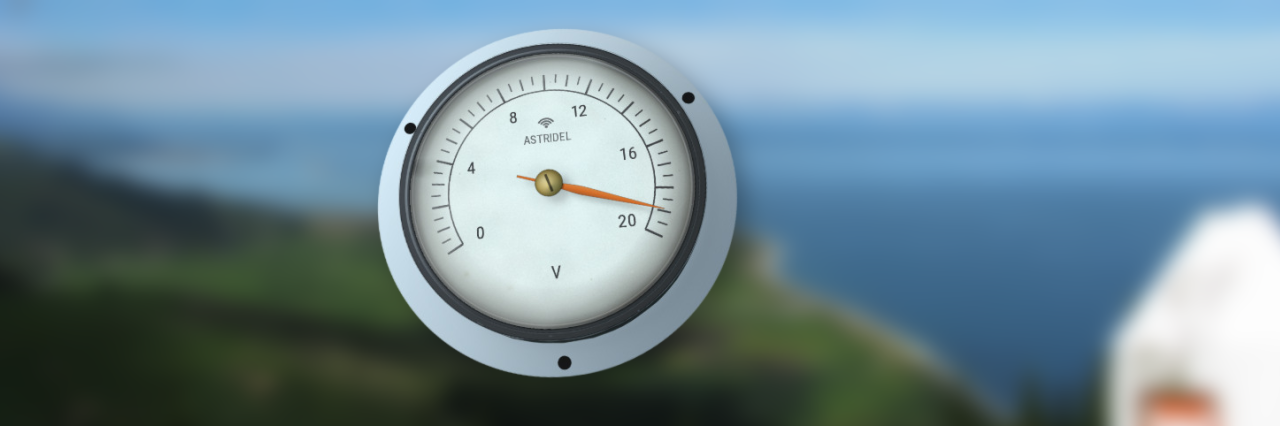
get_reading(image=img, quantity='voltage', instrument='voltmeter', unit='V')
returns 19 V
